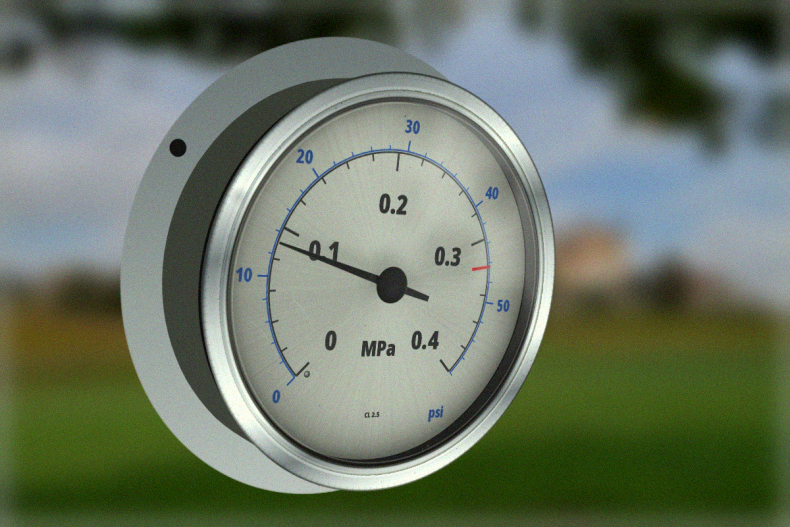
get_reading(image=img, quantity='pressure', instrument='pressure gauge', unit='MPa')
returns 0.09 MPa
